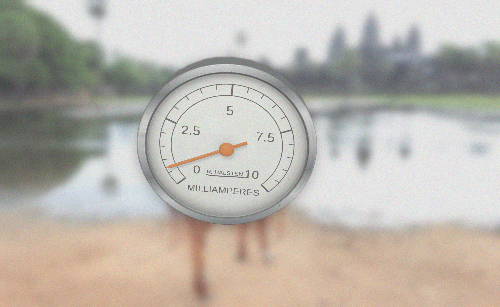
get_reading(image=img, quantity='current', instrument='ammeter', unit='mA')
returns 0.75 mA
